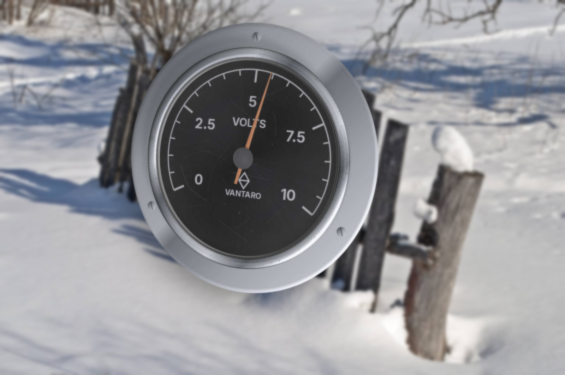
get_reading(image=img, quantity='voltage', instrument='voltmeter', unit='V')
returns 5.5 V
